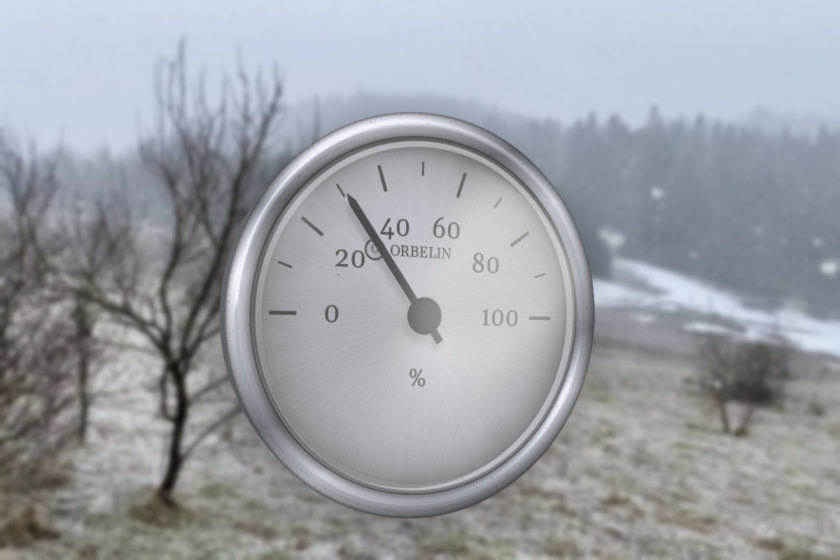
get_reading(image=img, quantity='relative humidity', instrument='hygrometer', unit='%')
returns 30 %
